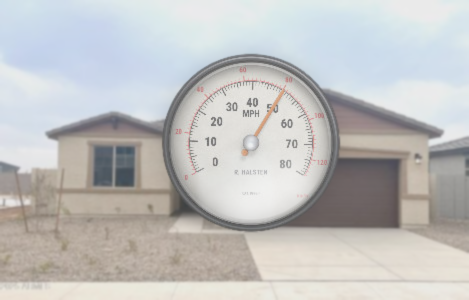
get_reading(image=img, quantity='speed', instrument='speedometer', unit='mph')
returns 50 mph
